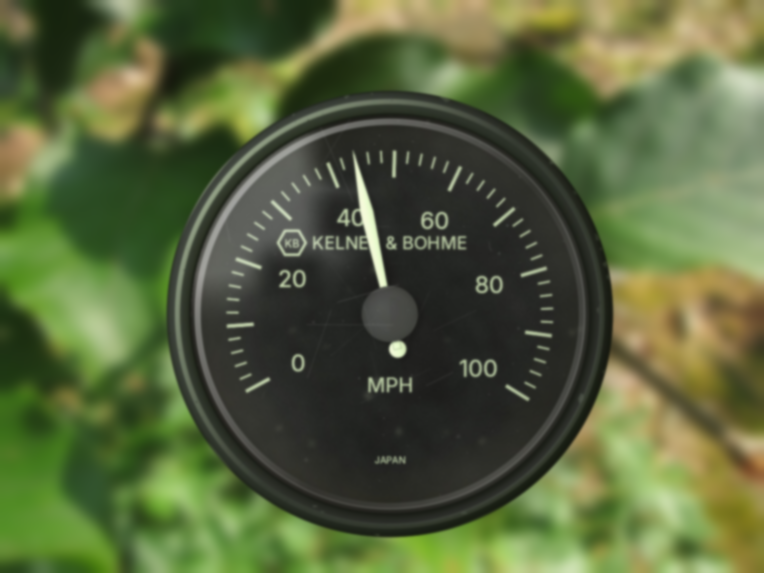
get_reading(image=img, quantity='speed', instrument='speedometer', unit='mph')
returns 44 mph
